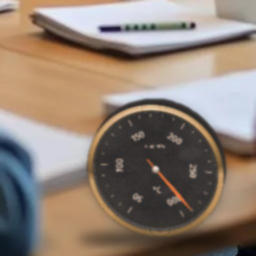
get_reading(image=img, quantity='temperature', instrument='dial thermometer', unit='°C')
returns 290 °C
